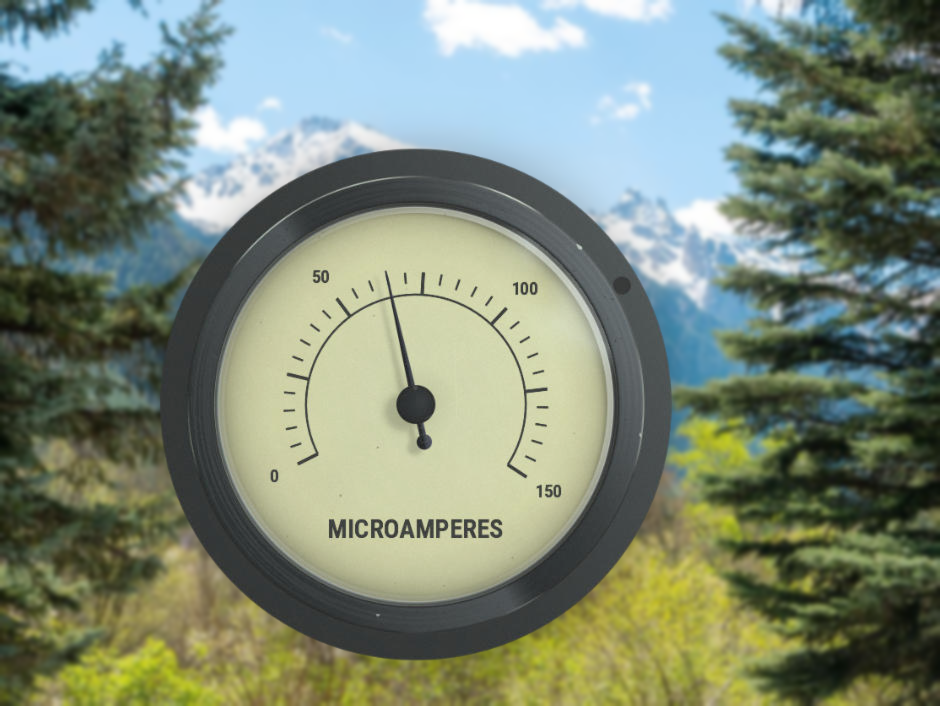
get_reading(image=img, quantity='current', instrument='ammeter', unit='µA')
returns 65 µA
